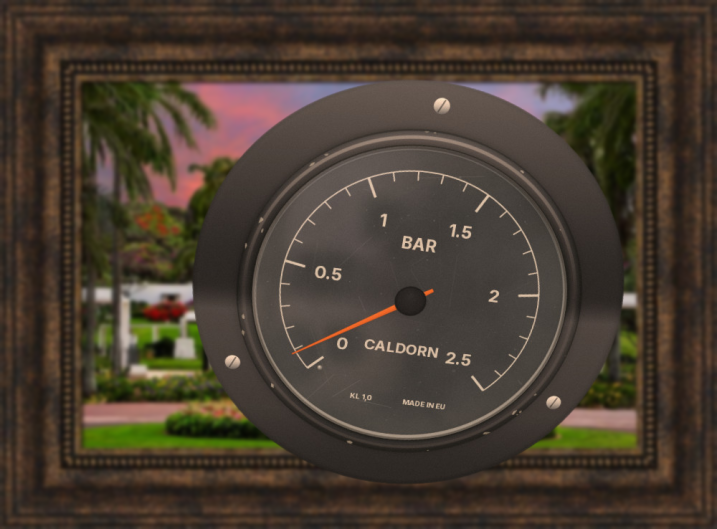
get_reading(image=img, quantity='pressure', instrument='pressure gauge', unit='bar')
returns 0.1 bar
